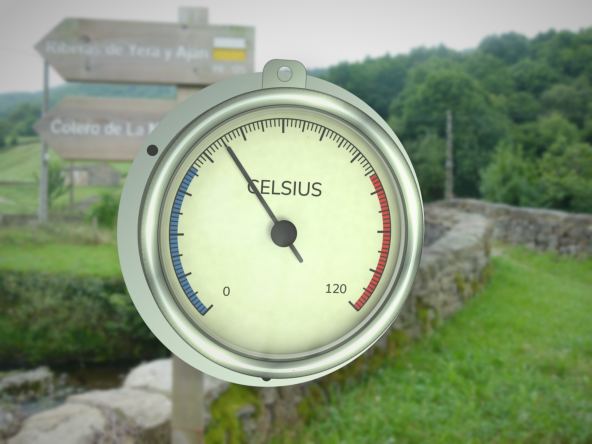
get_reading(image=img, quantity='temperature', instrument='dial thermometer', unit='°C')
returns 45 °C
